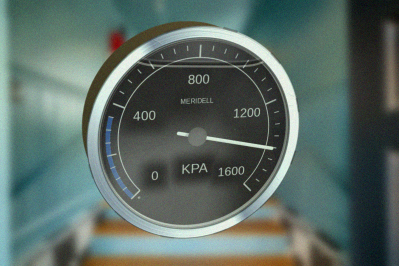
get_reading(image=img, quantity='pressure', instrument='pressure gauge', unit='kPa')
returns 1400 kPa
